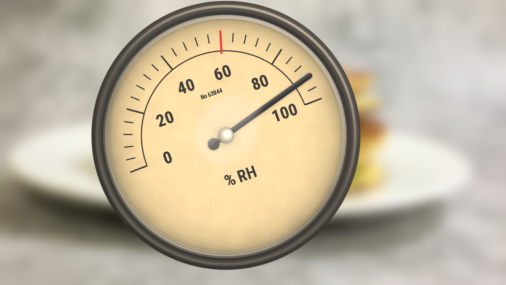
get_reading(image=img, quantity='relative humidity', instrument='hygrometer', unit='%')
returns 92 %
